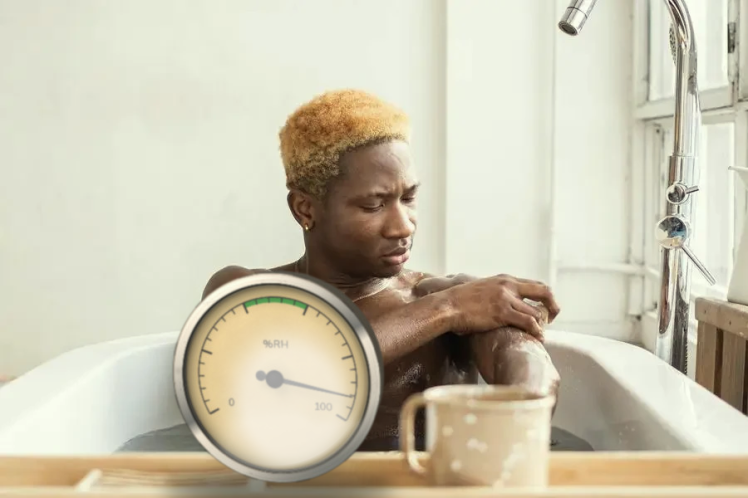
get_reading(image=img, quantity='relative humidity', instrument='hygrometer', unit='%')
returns 92 %
